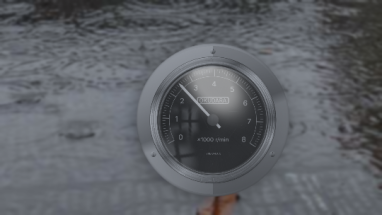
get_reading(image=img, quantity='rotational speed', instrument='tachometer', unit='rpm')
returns 2500 rpm
